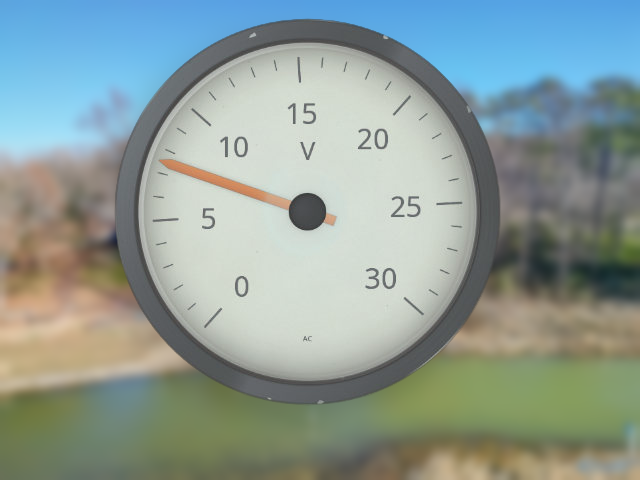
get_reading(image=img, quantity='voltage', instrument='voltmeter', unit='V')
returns 7.5 V
